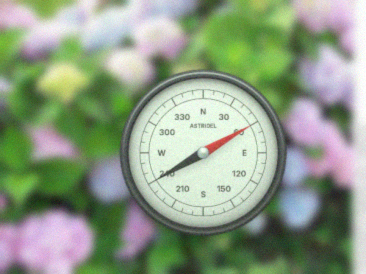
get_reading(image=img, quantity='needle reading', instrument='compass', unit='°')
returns 60 °
